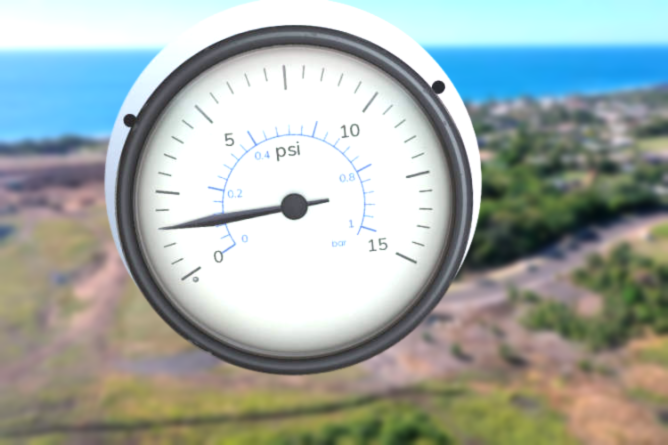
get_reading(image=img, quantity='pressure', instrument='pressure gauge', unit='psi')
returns 1.5 psi
